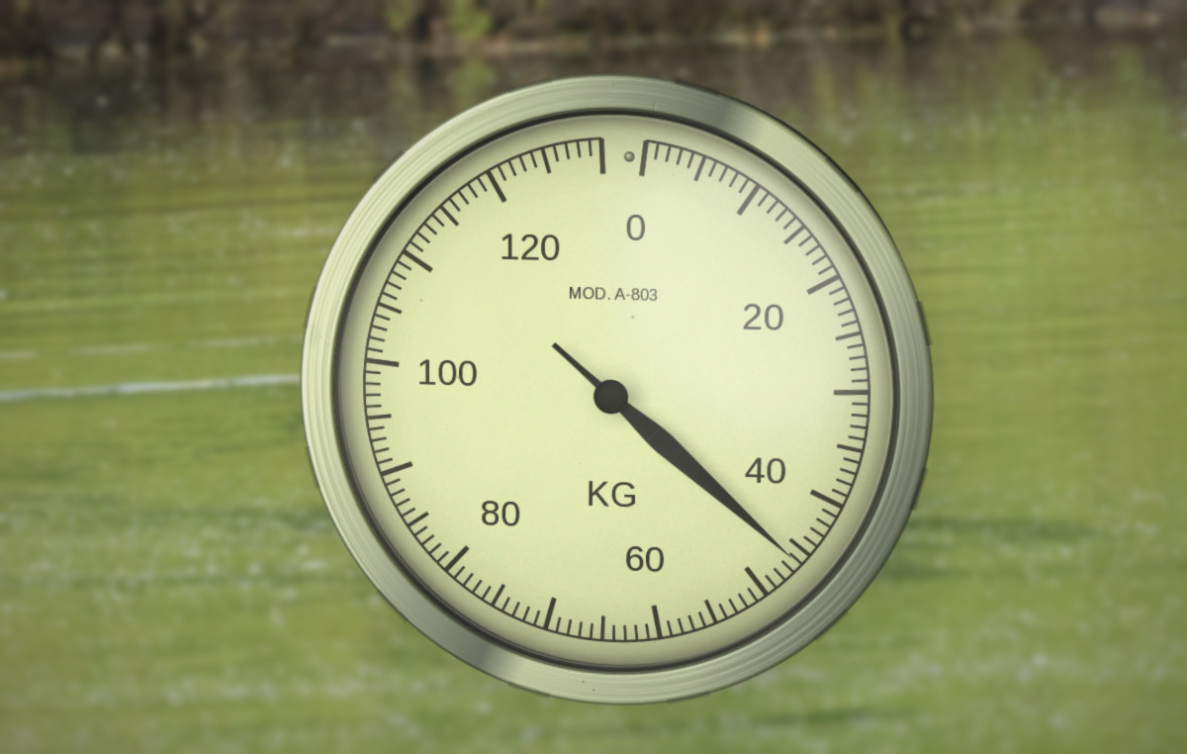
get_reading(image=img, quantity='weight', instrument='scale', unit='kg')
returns 46 kg
